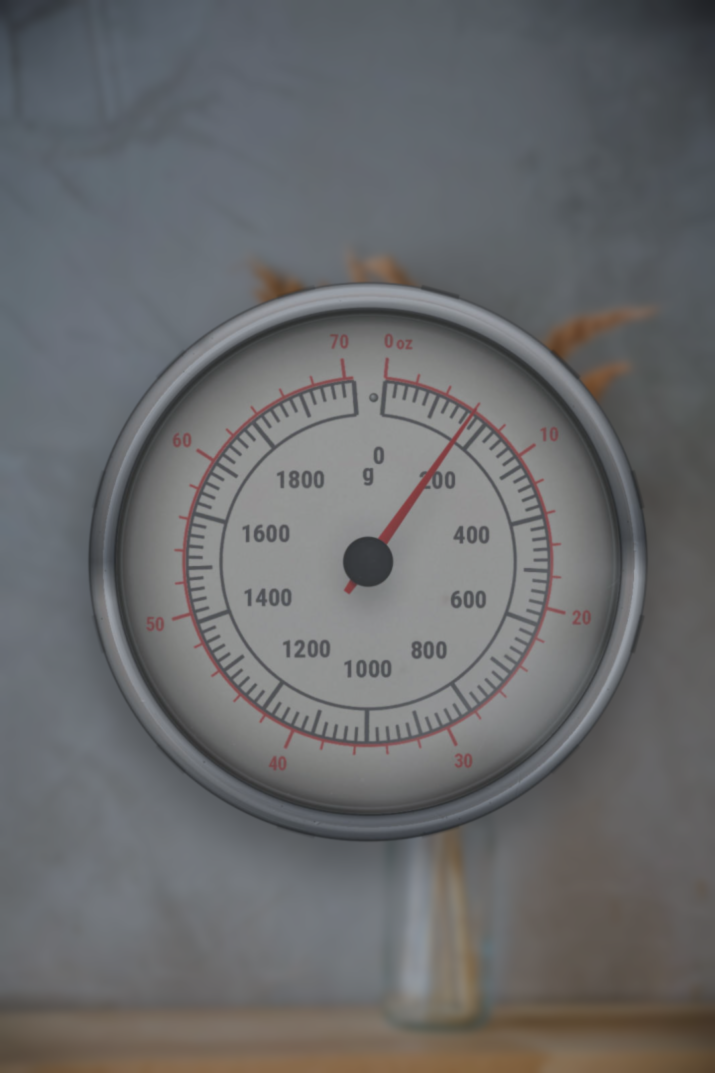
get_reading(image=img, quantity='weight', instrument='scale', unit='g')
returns 170 g
